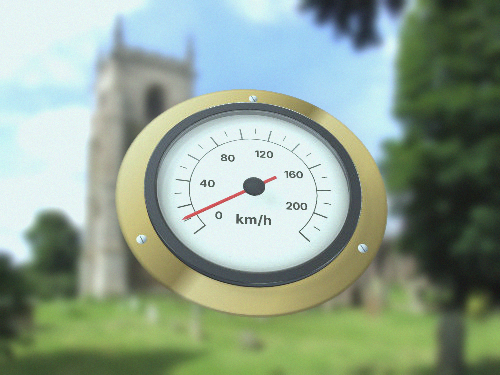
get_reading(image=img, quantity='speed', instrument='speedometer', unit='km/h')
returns 10 km/h
